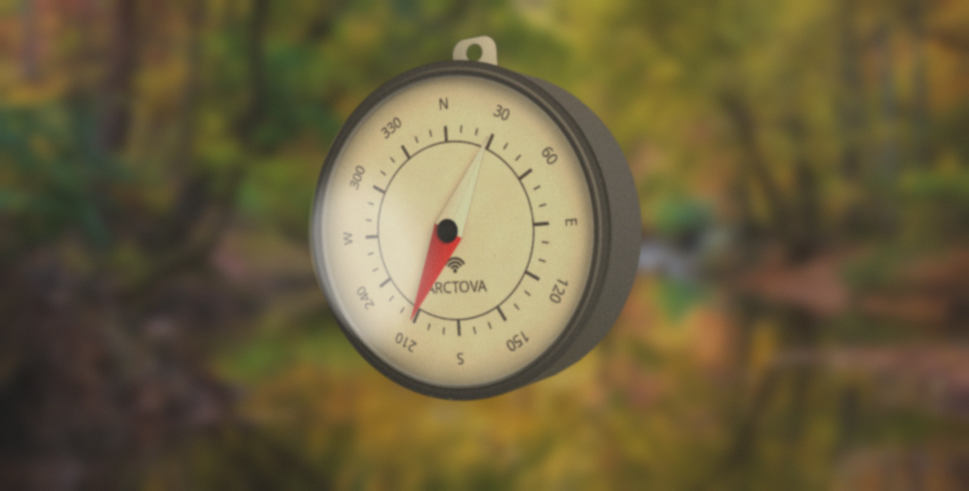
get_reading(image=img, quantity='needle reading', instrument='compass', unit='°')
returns 210 °
